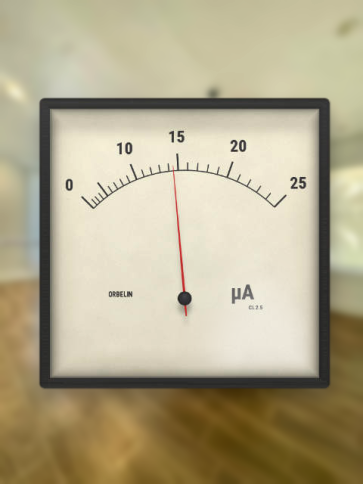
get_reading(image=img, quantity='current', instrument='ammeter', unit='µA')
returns 14.5 µA
